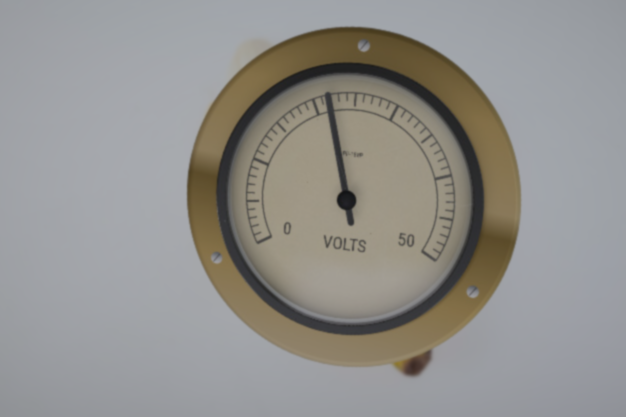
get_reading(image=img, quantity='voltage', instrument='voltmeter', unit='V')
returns 22 V
